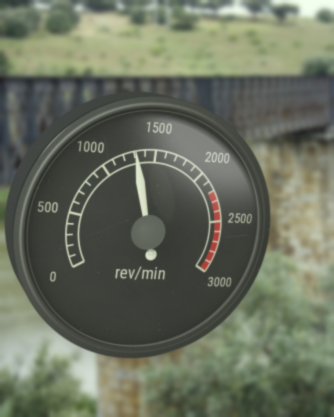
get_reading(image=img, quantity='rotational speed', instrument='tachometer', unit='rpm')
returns 1300 rpm
